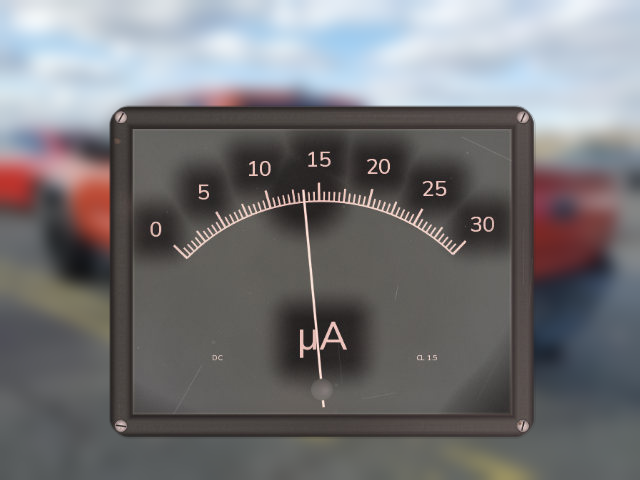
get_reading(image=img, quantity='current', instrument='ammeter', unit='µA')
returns 13.5 µA
